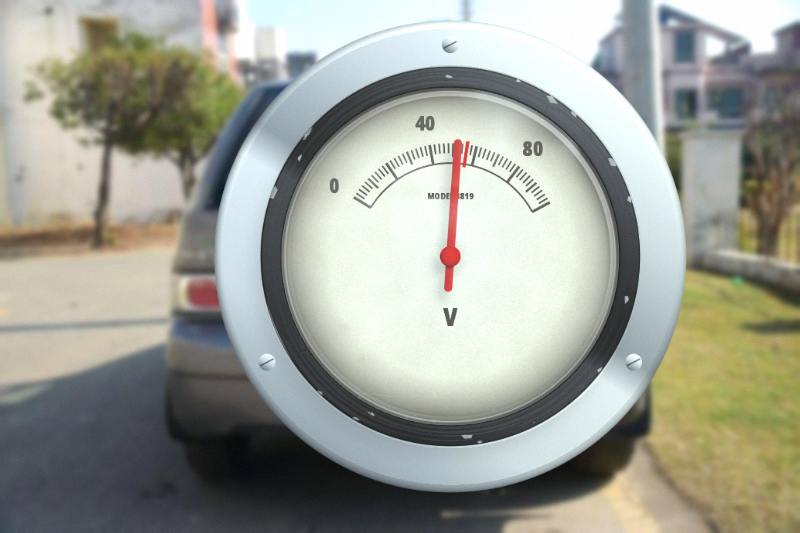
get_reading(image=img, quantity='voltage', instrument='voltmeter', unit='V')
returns 52 V
